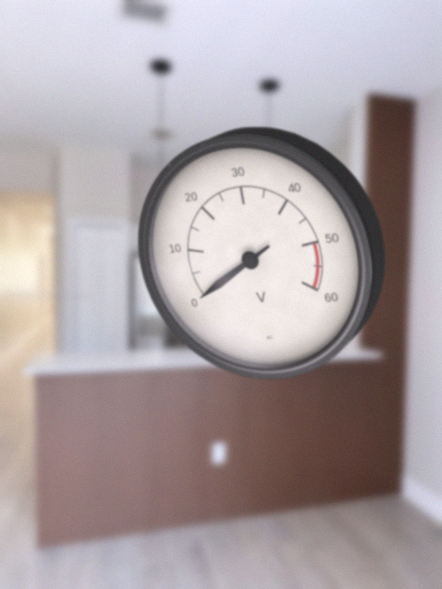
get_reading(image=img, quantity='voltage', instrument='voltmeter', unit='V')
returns 0 V
